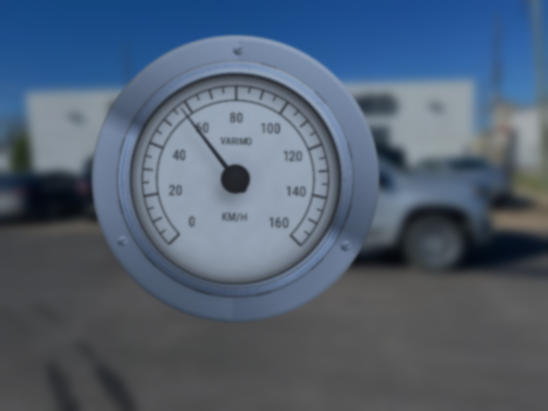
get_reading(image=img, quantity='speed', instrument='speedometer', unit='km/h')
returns 57.5 km/h
